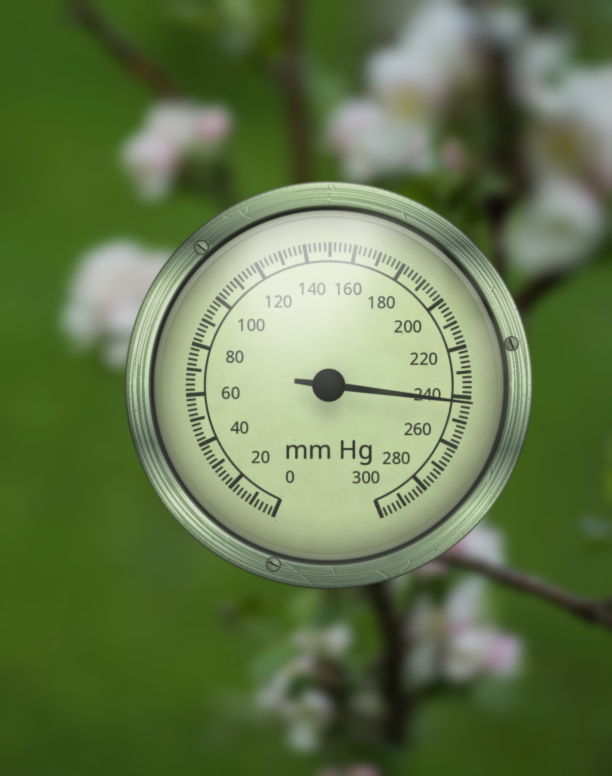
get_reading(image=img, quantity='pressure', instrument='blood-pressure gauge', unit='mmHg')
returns 242 mmHg
